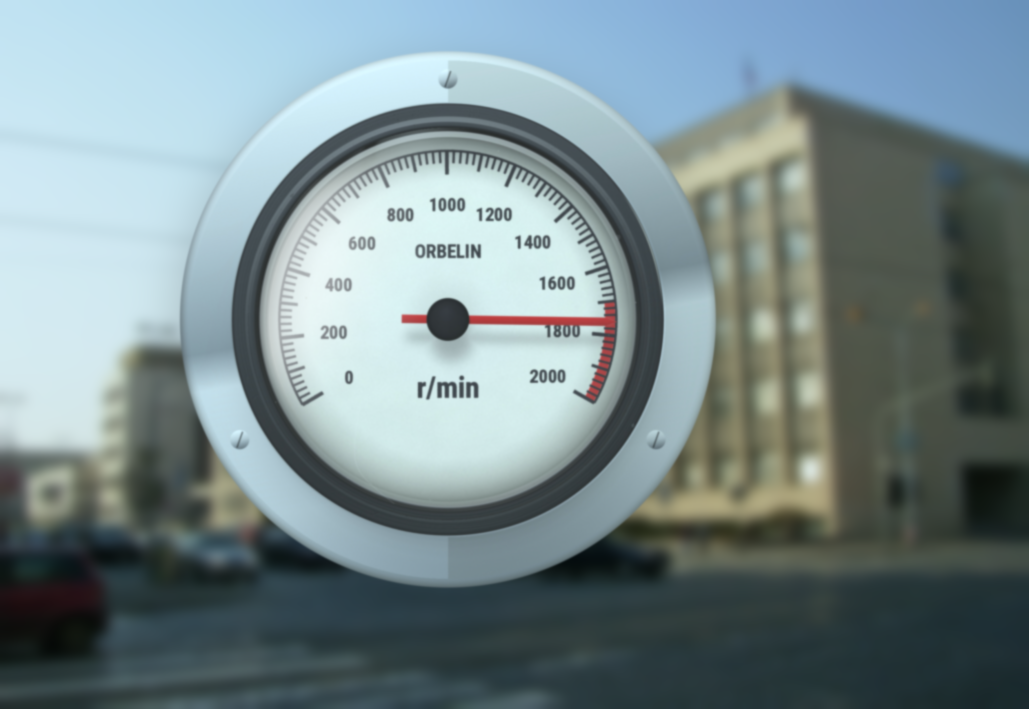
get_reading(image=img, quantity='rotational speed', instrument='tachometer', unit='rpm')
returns 1760 rpm
